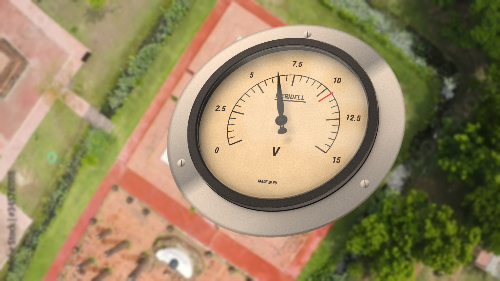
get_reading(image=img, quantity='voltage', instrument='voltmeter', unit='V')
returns 6.5 V
